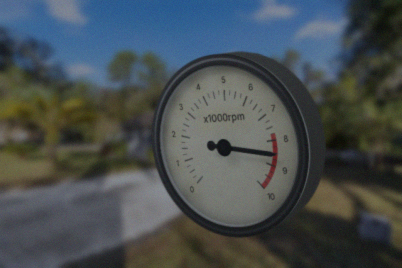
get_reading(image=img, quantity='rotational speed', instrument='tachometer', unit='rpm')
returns 8500 rpm
